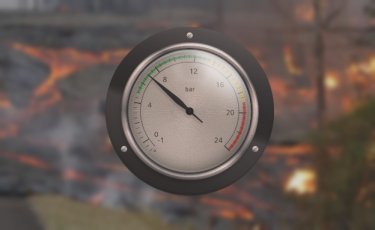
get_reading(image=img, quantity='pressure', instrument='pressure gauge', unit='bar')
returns 7 bar
